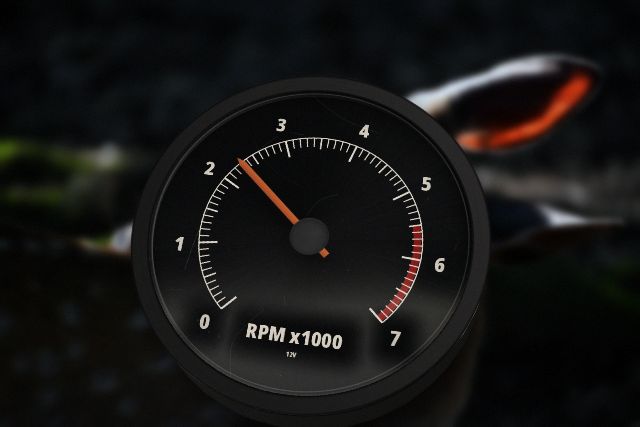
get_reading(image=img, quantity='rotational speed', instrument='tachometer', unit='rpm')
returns 2300 rpm
